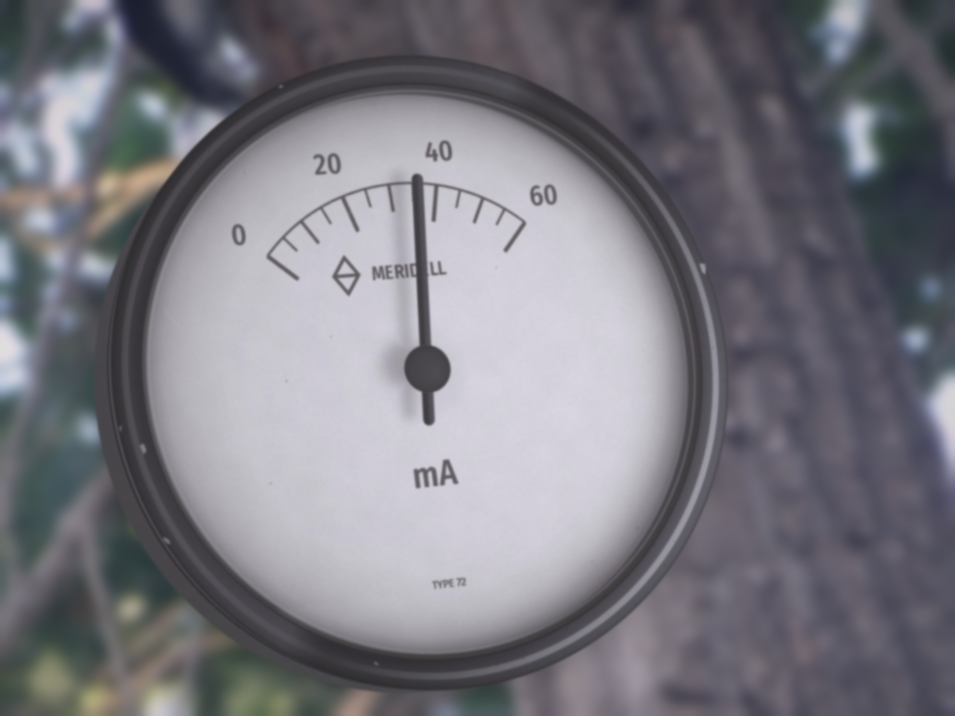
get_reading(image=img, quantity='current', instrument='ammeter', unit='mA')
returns 35 mA
